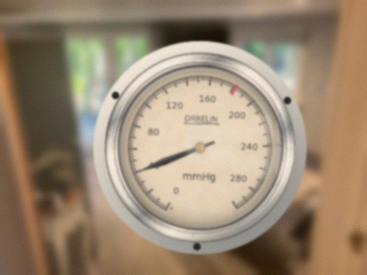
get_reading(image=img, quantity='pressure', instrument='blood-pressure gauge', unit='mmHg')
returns 40 mmHg
